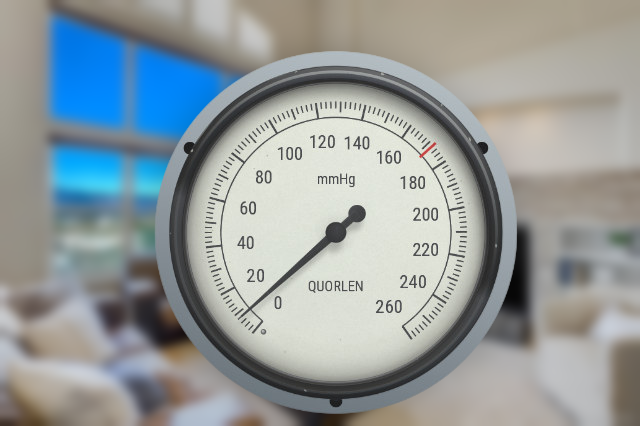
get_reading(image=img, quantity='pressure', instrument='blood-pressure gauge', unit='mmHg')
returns 8 mmHg
